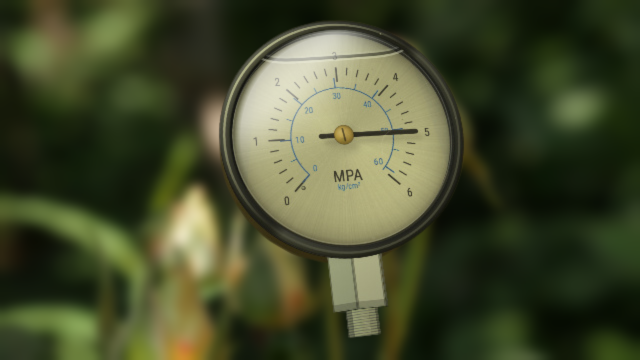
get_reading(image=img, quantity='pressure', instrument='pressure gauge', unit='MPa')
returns 5 MPa
